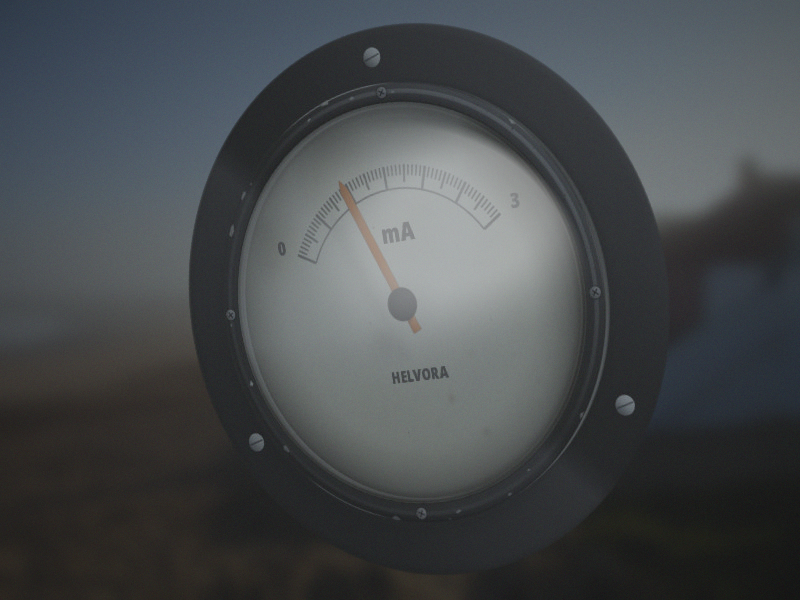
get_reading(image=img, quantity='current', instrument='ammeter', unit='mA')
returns 1 mA
